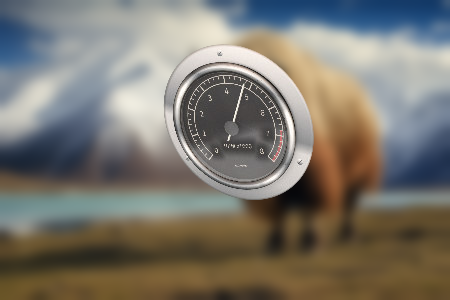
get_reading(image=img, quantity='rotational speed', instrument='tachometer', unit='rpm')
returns 4800 rpm
